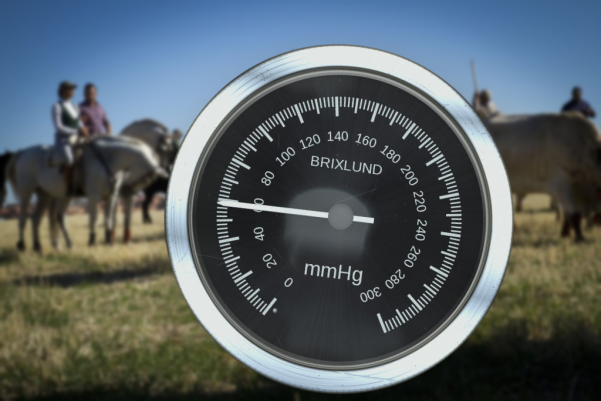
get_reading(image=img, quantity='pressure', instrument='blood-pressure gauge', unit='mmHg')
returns 58 mmHg
